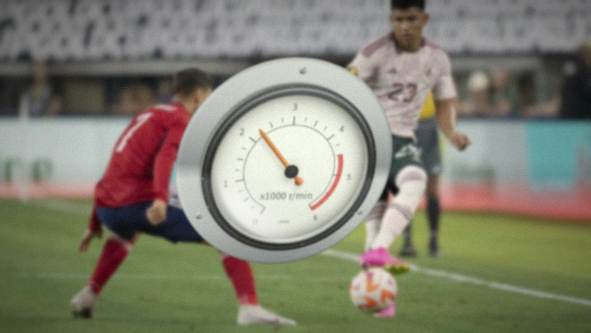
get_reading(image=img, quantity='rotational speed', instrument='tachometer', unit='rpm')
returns 2250 rpm
